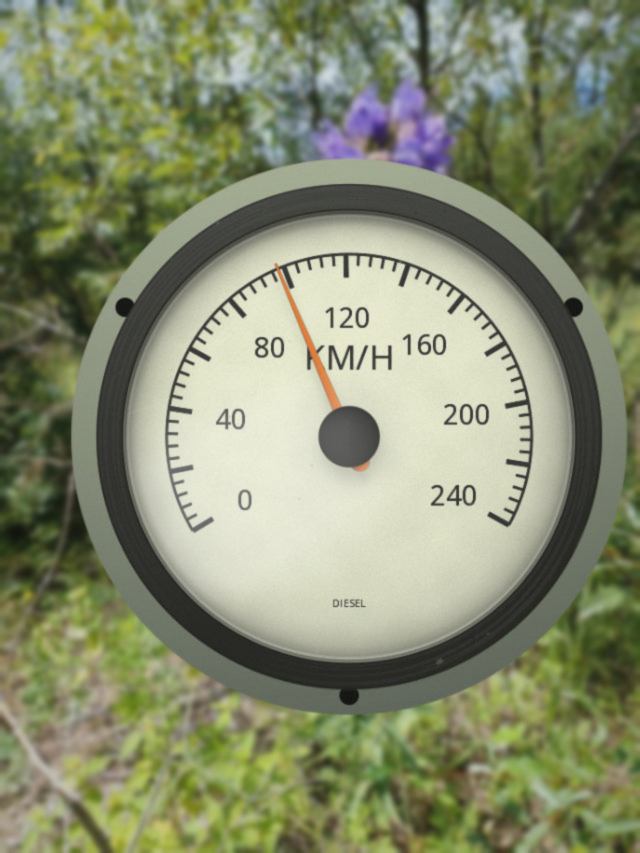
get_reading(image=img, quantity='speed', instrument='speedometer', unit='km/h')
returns 98 km/h
